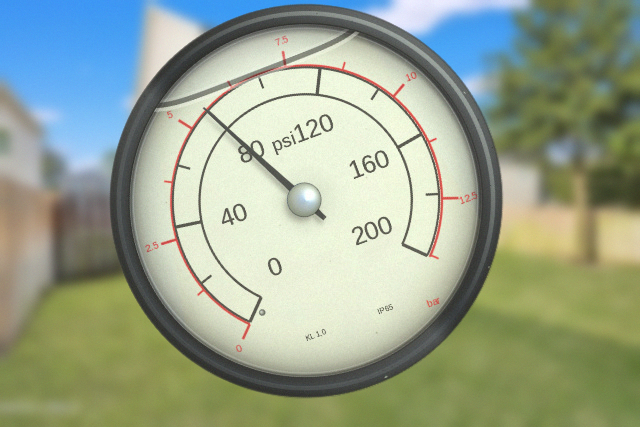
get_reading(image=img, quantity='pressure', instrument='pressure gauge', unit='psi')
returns 80 psi
